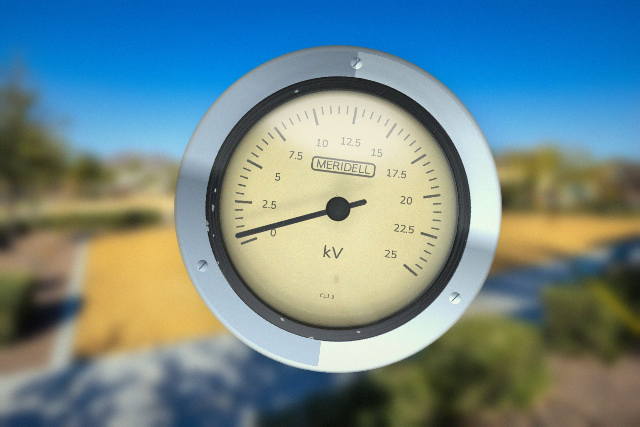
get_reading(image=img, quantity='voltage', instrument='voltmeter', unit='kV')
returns 0.5 kV
